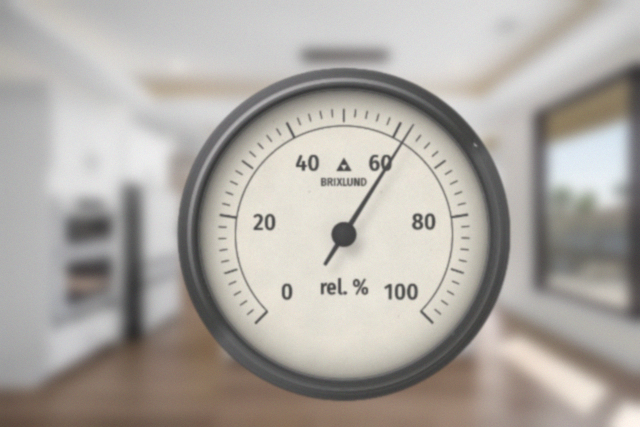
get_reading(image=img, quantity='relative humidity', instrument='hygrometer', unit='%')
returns 62 %
